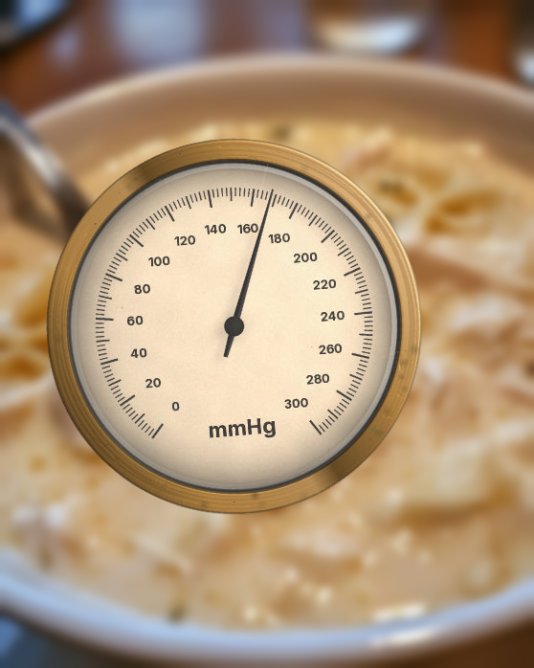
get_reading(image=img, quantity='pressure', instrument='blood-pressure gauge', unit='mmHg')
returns 168 mmHg
